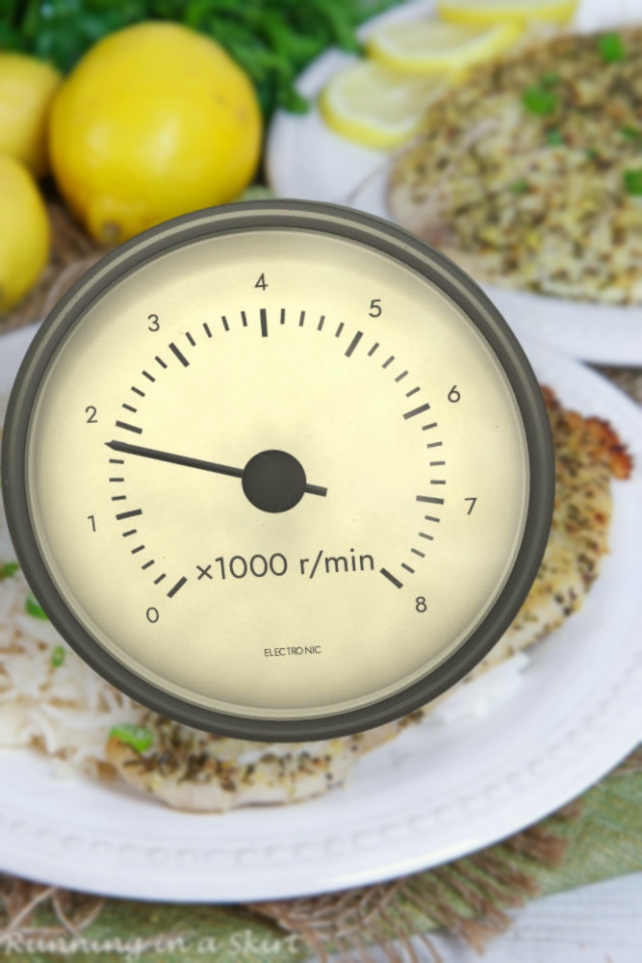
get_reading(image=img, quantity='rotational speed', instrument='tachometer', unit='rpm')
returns 1800 rpm
